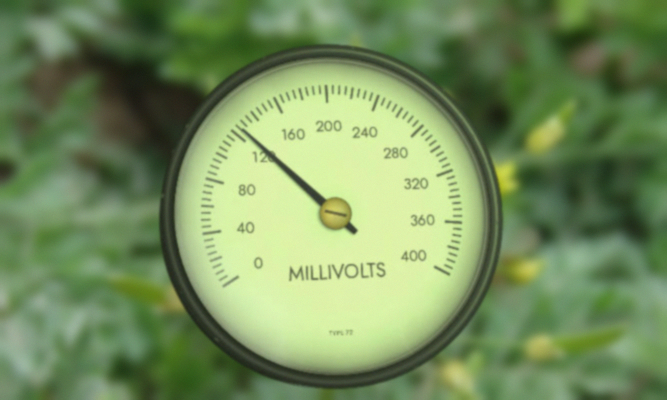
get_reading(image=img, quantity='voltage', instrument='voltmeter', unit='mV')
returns 125 mV
